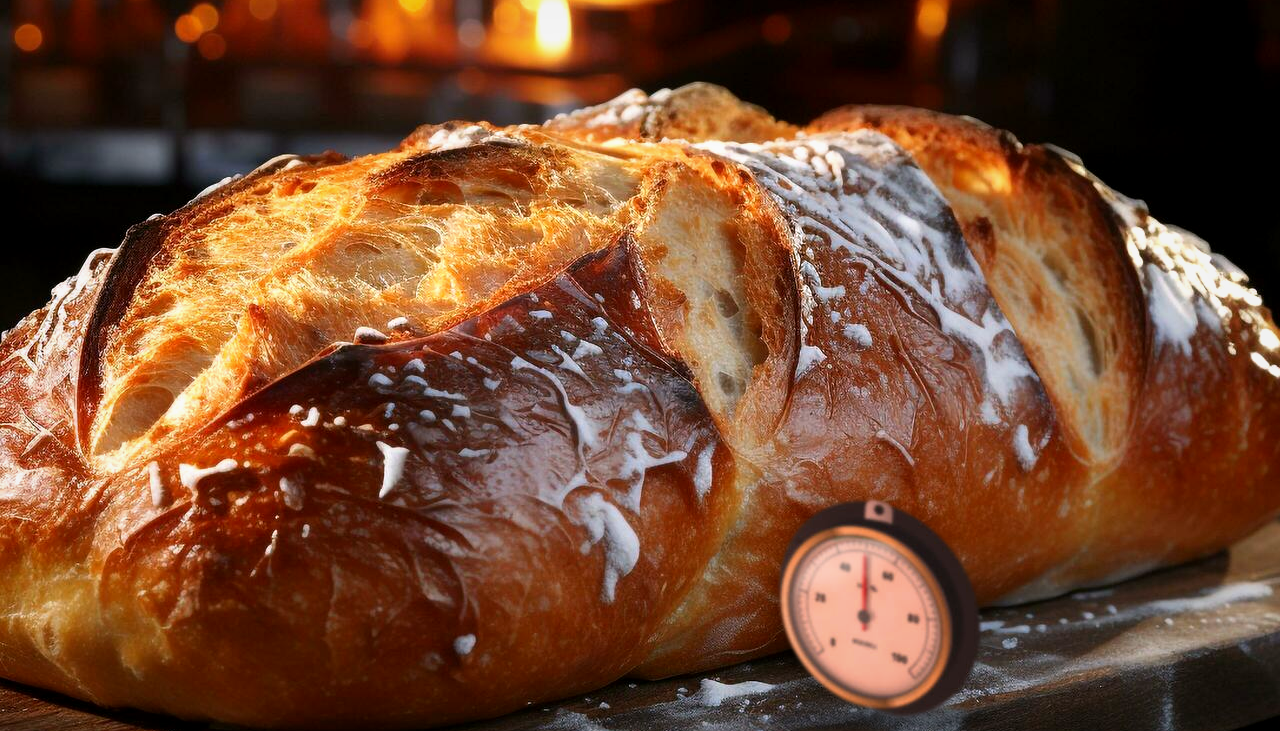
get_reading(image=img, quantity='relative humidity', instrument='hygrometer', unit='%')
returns 50 %
